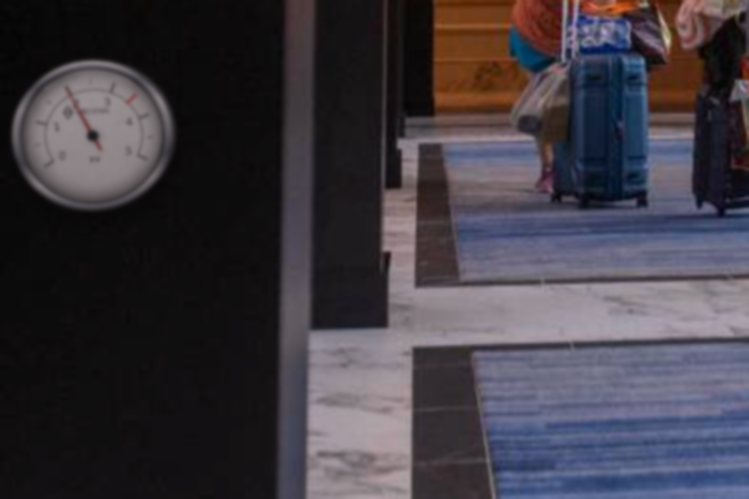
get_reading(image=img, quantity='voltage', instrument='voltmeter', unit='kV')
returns 2 kV
